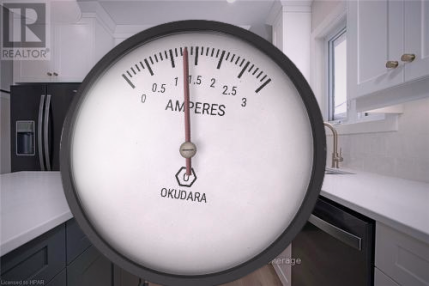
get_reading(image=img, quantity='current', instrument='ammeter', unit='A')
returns 1.3 A
